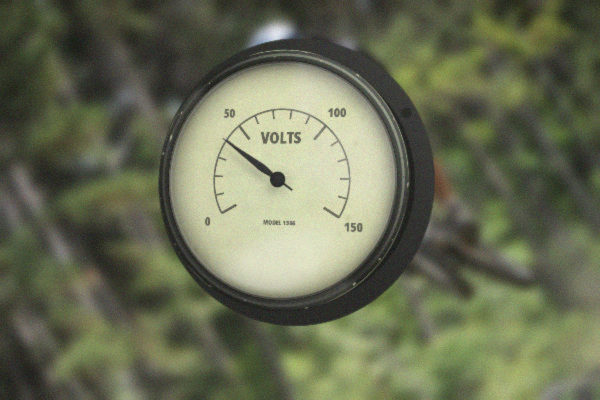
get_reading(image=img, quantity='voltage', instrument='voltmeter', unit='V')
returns 40 V
